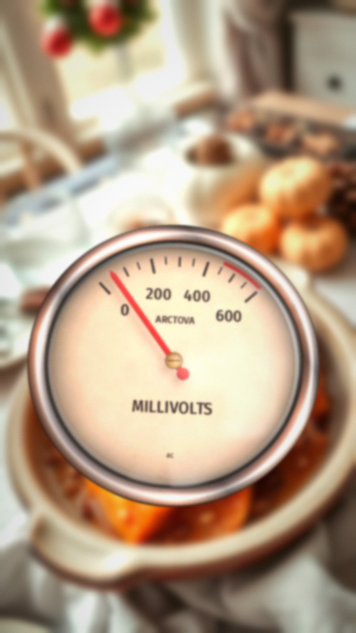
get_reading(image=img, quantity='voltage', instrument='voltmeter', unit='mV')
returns 50 mV
